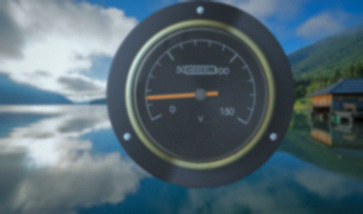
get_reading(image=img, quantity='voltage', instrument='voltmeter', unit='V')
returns 15 V
